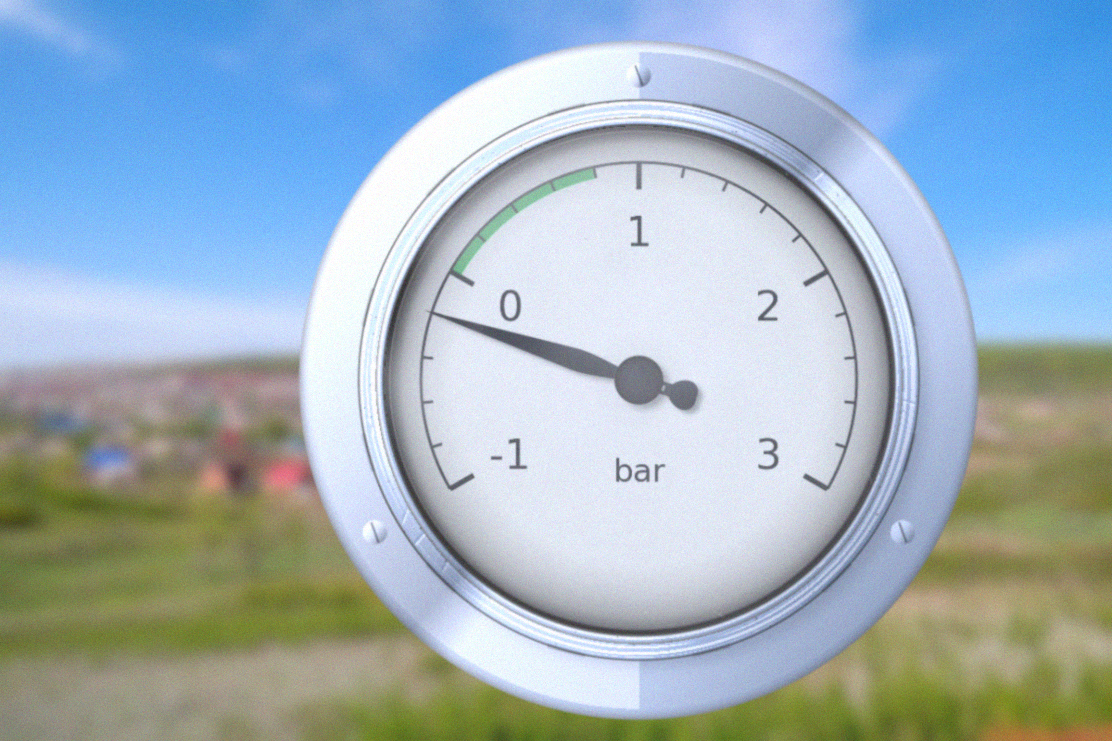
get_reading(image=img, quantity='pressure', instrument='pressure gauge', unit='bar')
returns -0.2 bar
